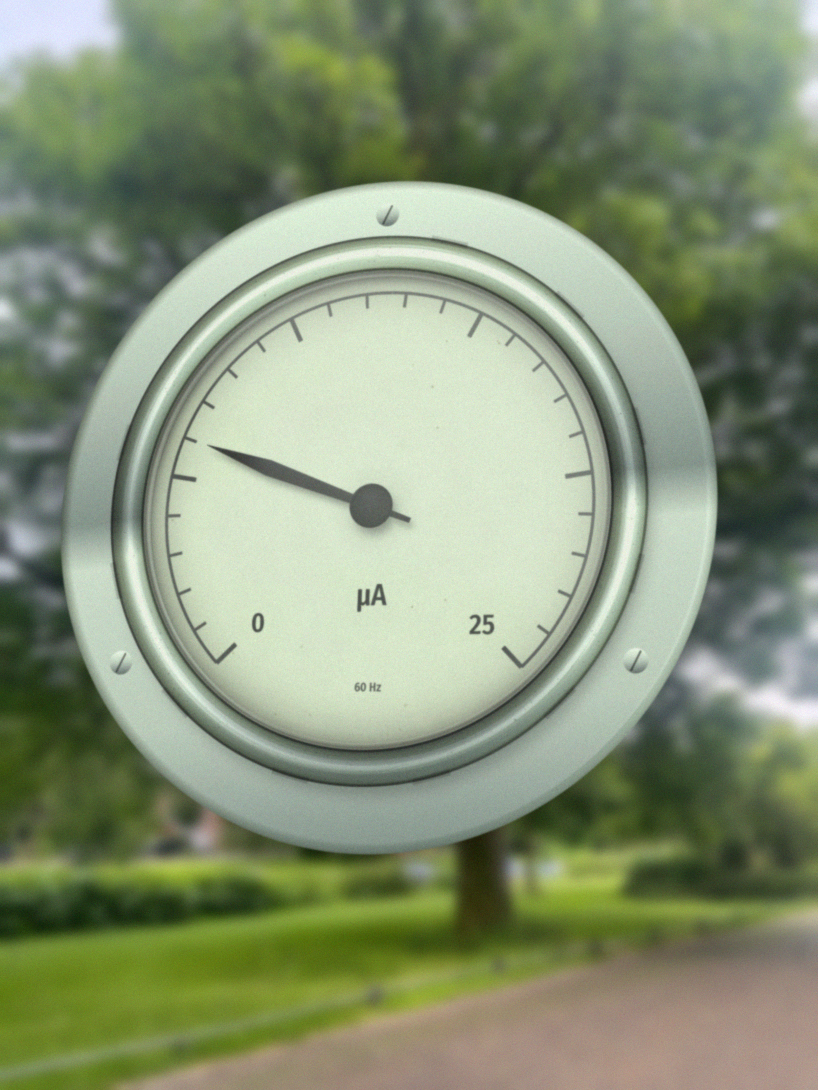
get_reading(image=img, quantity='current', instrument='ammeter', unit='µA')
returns 6 µA
